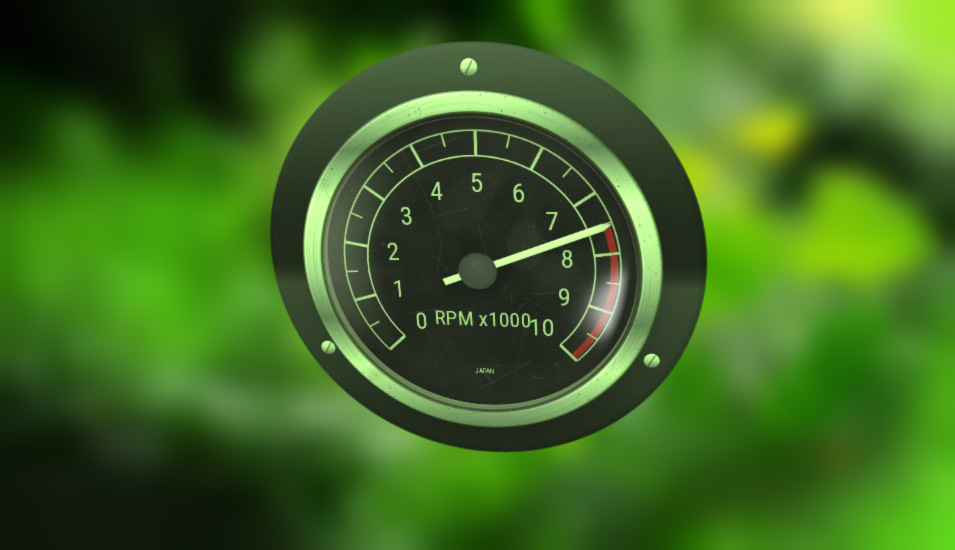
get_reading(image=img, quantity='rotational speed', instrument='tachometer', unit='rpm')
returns 7500 rpm
